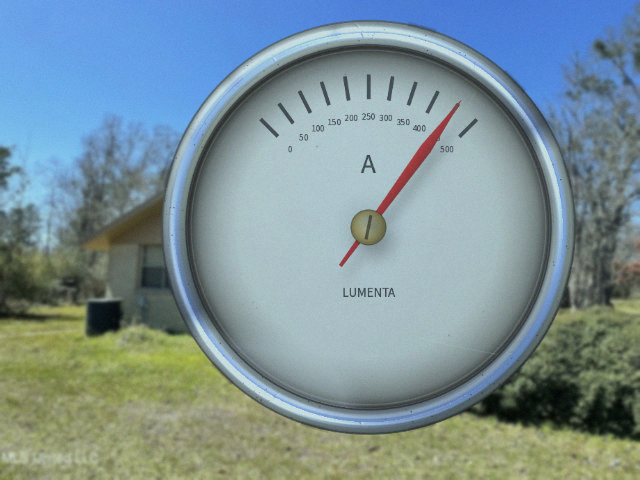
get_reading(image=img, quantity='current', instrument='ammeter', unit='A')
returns 450 A
